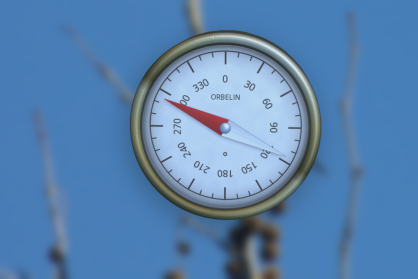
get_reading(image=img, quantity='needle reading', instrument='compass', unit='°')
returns 295 °
